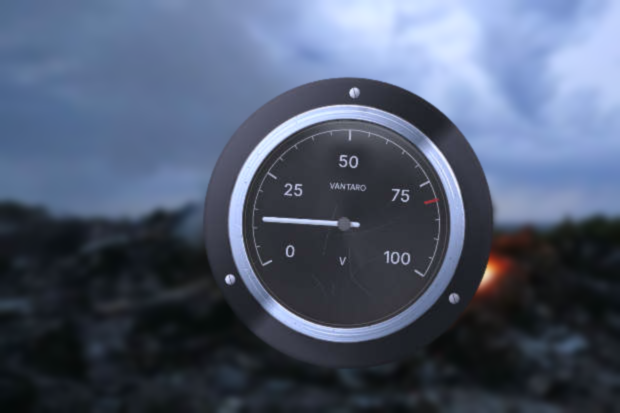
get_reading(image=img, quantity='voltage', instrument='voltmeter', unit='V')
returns 12.5 V
